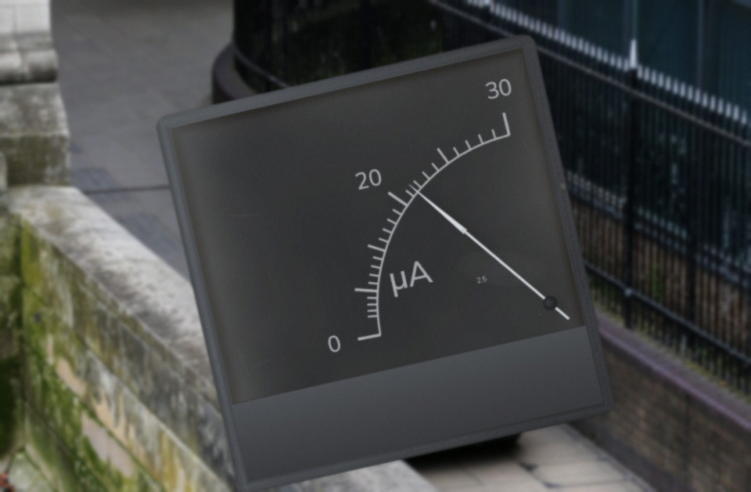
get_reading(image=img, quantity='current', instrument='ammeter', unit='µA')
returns 21.5 µA
